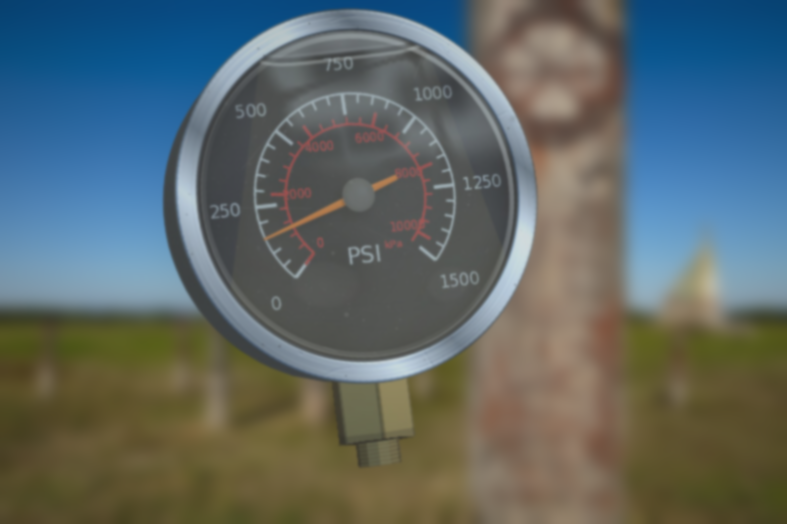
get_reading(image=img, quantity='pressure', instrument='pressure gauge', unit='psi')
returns 150 psi
